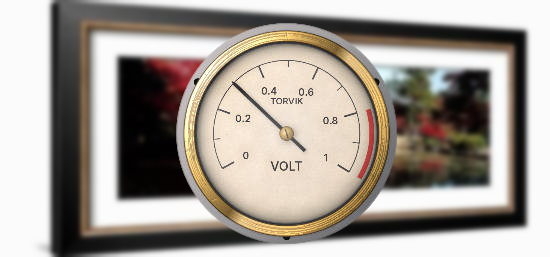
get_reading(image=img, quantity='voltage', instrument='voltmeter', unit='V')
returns 0.3 V
